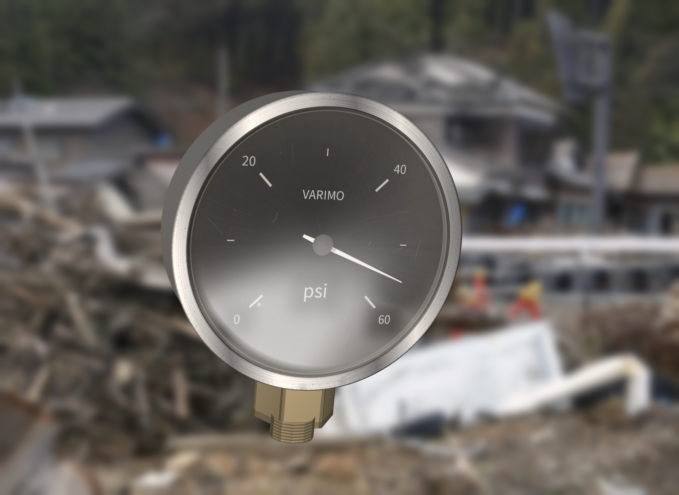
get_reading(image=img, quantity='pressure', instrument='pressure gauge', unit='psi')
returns 55 psi
